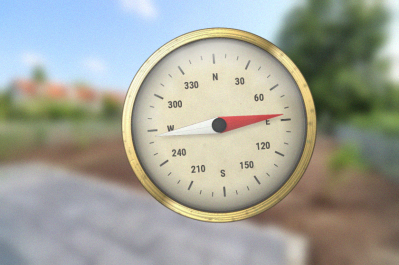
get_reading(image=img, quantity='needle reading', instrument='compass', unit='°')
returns 85 °
